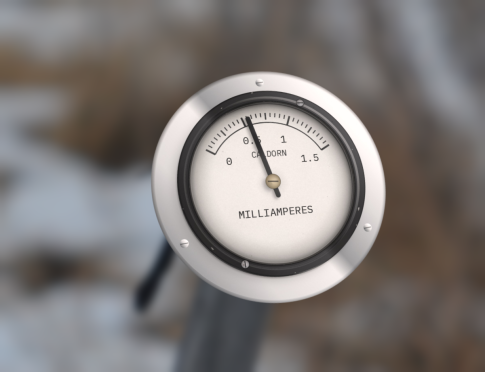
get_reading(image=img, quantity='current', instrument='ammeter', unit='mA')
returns 0.55 mA
